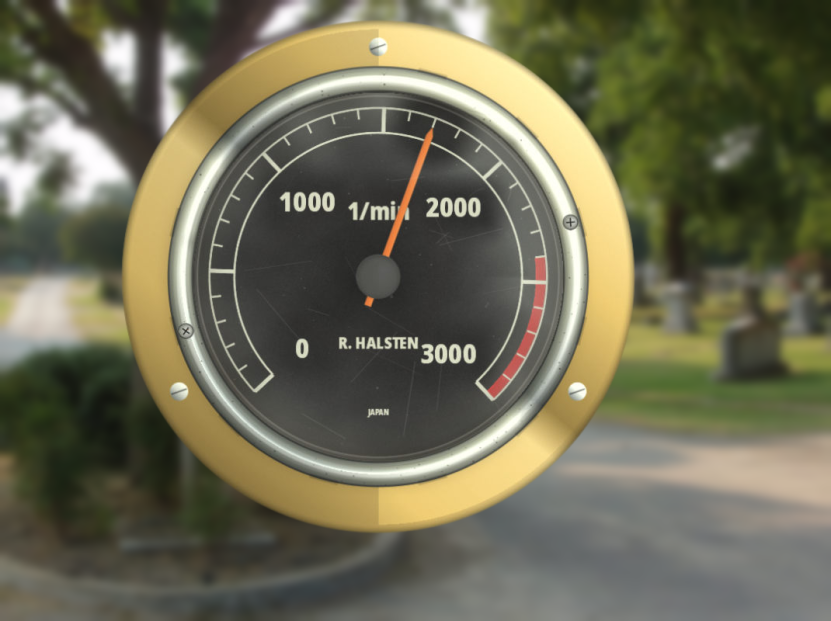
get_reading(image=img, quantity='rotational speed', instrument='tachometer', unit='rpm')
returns 1700 rpm
